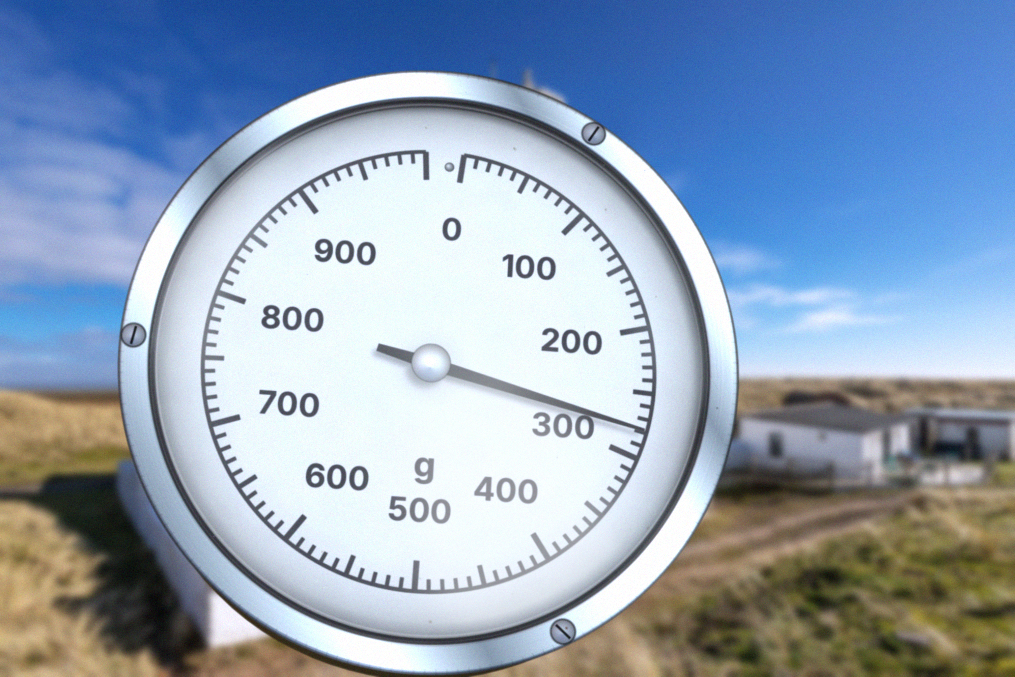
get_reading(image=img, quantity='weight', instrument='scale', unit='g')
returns 280 g
